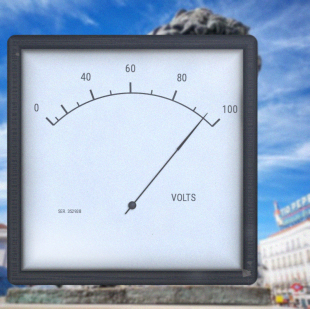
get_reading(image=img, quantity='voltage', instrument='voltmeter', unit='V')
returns 95 V
